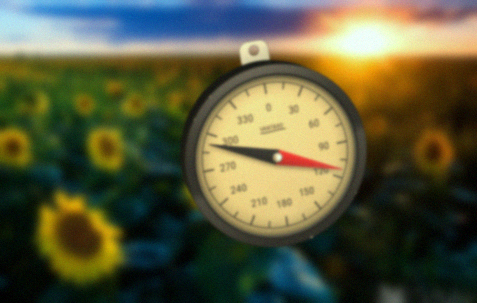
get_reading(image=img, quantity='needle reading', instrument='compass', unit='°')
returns 112.5 °
